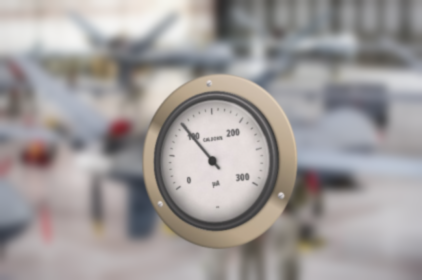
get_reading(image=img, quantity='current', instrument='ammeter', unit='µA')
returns 100 µA
